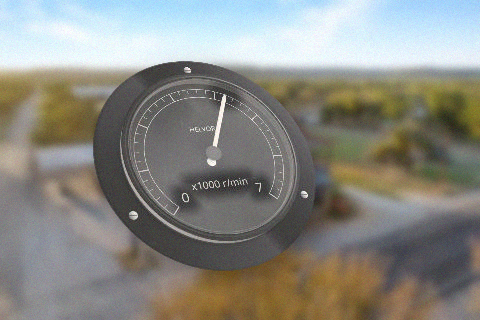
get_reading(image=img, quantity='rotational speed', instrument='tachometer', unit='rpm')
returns 4200 rpm
